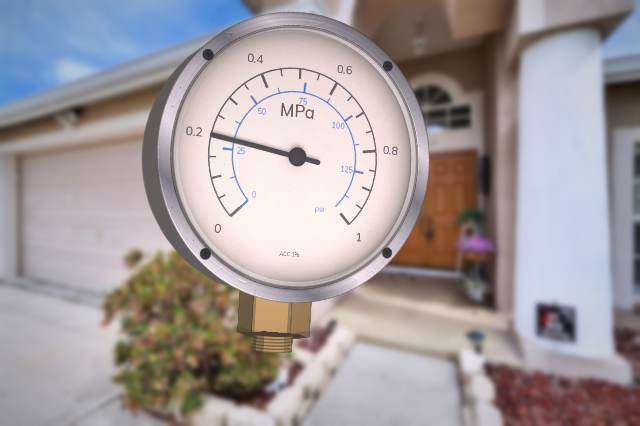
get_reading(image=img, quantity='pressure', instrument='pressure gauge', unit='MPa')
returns 0.2 MPa
